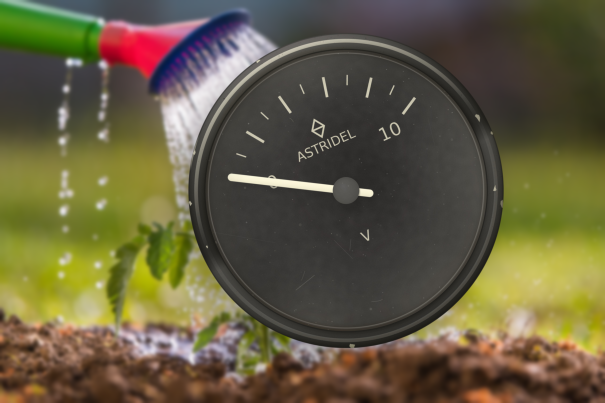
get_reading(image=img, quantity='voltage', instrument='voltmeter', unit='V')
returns 0 V
